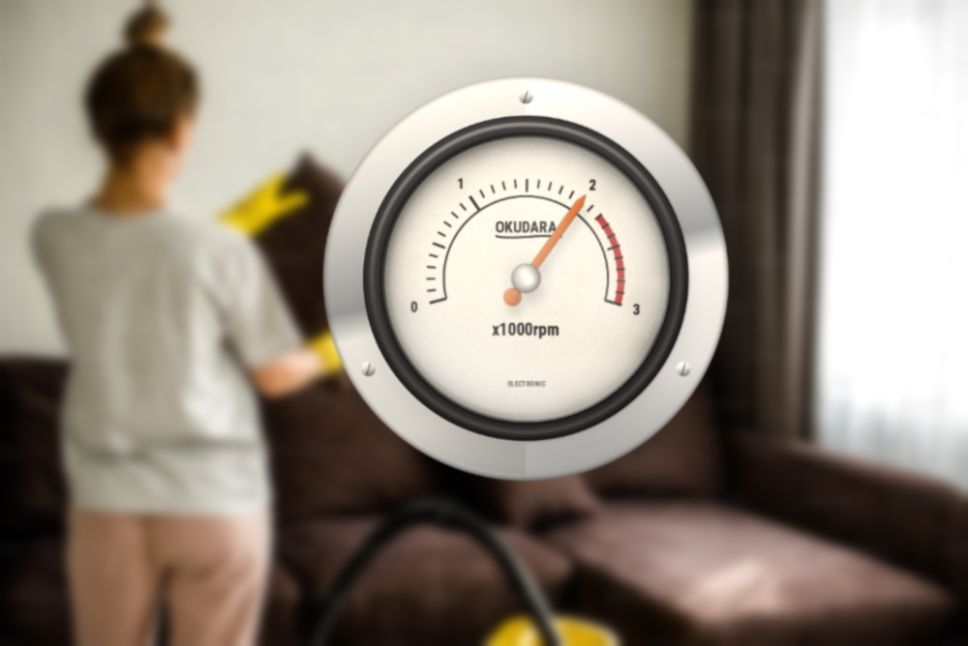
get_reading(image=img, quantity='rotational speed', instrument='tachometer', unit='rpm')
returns 2000 rpm
